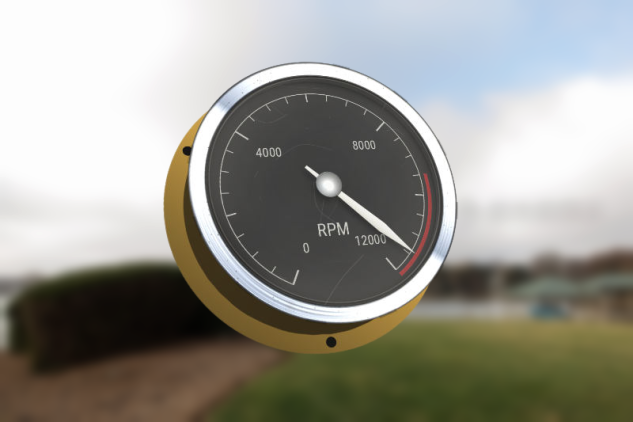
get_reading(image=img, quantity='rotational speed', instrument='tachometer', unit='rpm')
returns 11500 rpm
